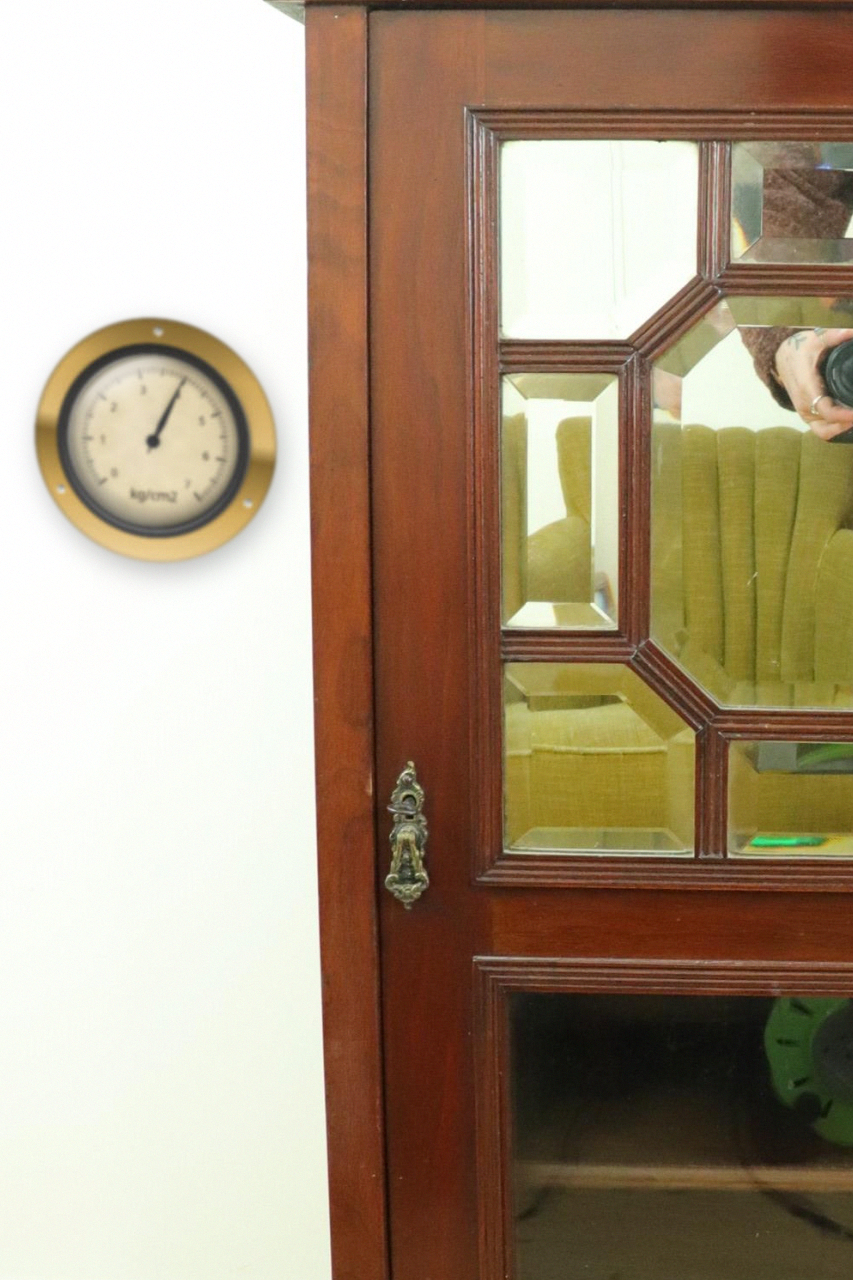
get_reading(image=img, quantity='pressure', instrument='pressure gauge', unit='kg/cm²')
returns 4 kg/cm²
